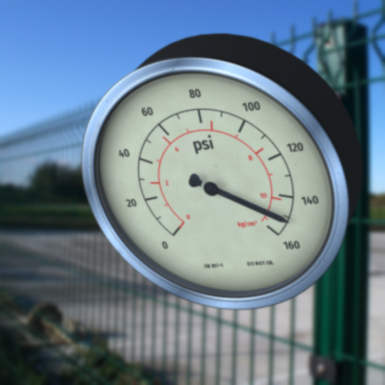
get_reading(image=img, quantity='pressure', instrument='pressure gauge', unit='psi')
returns 150 psi
